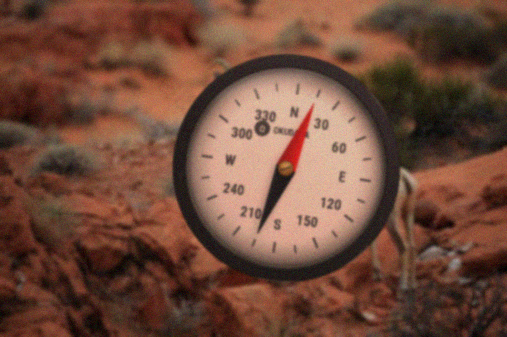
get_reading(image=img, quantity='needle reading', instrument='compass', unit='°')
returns 15 °
